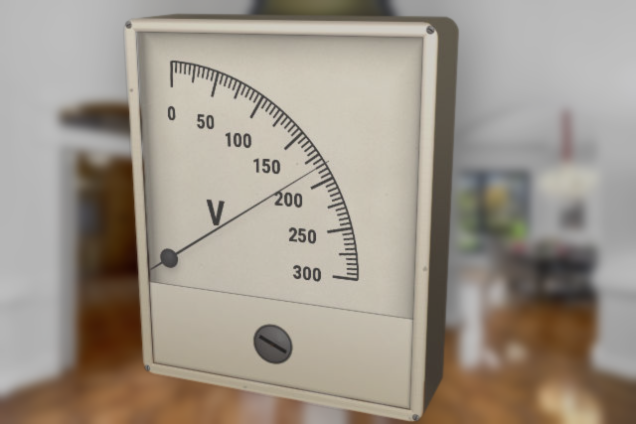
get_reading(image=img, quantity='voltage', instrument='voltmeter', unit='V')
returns 185 V
